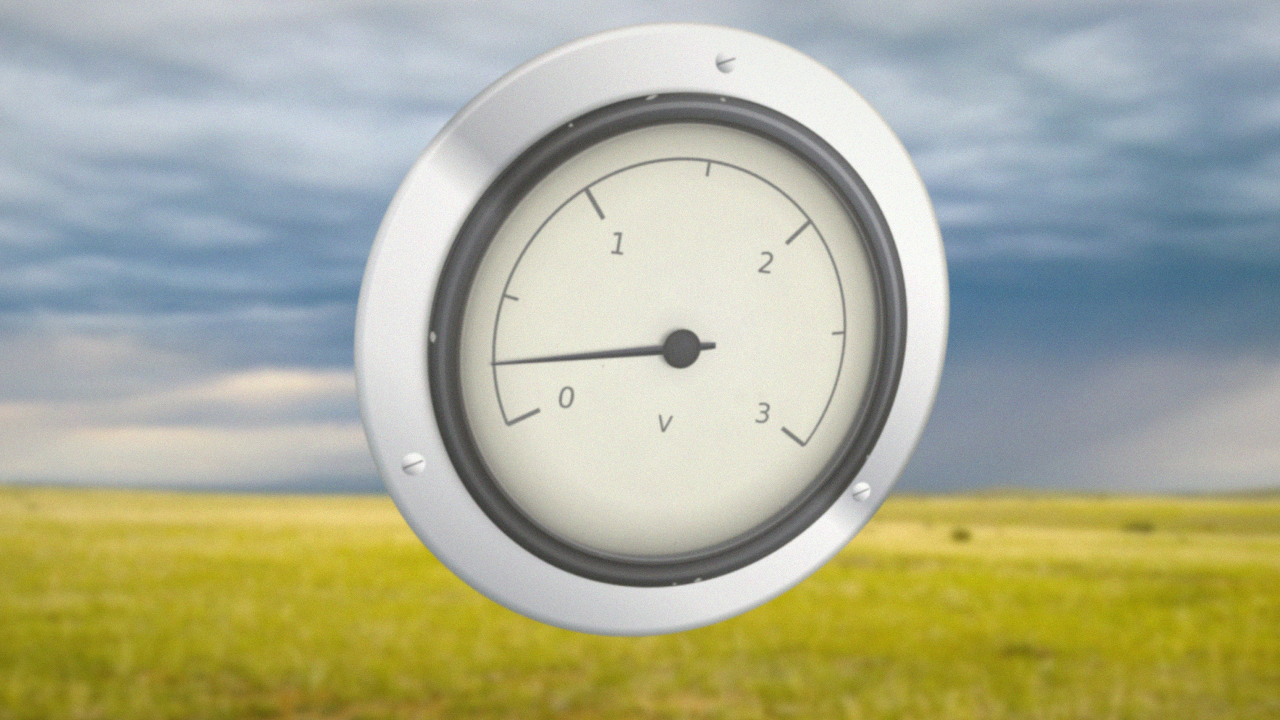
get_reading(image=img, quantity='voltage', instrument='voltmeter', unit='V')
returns 0.25 V
